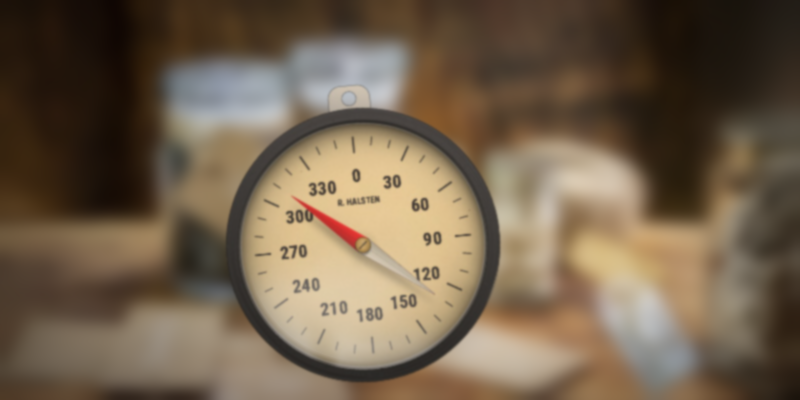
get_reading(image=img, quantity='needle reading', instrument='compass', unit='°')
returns 310 °
